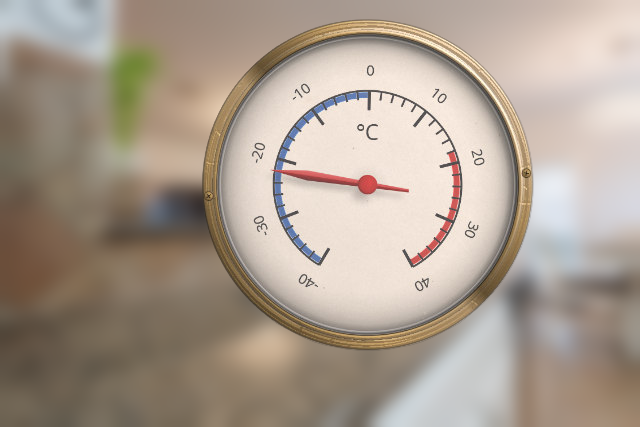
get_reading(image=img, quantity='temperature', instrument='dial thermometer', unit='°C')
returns -22 °C
